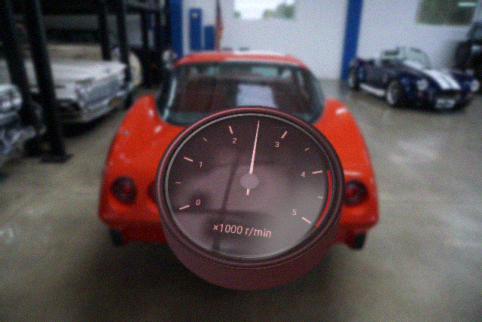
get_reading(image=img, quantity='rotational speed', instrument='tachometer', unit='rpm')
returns 2500 rpm
